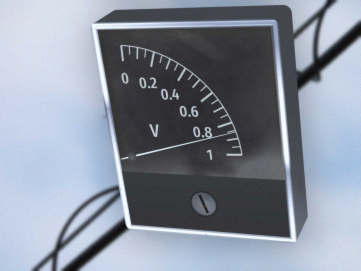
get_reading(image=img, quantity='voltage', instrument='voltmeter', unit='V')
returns 0.85 V
